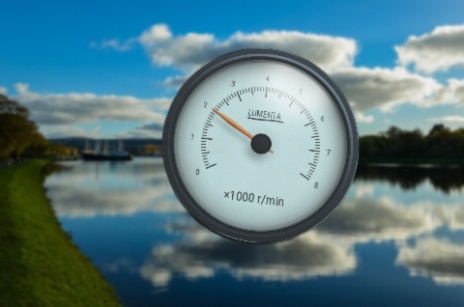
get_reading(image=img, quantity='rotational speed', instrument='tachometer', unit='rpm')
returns 2000 rpm
